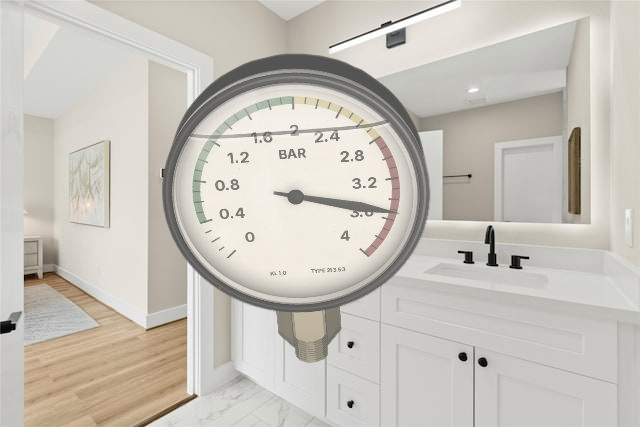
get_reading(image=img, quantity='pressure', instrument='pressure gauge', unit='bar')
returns 3.5 bar
